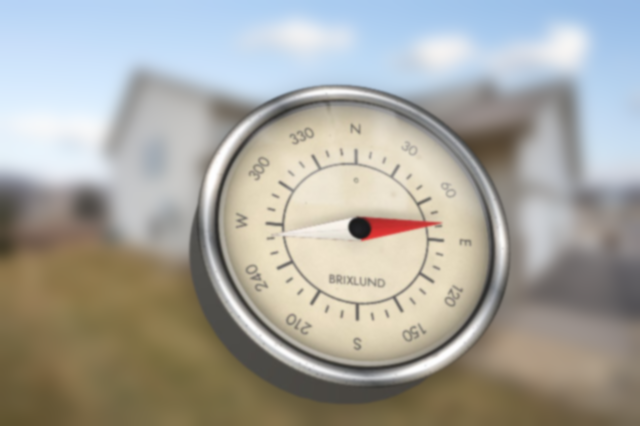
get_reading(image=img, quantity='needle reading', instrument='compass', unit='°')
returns 80 °
